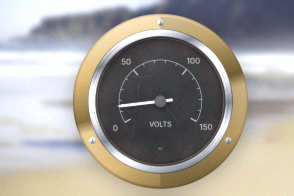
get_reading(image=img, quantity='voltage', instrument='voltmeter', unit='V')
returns 15 V
